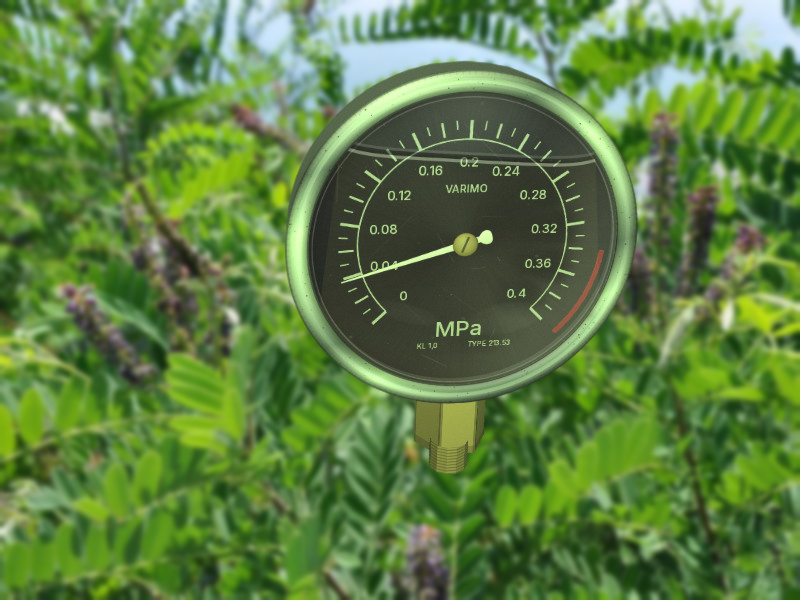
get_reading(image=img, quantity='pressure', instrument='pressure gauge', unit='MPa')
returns 0.04 MPa
